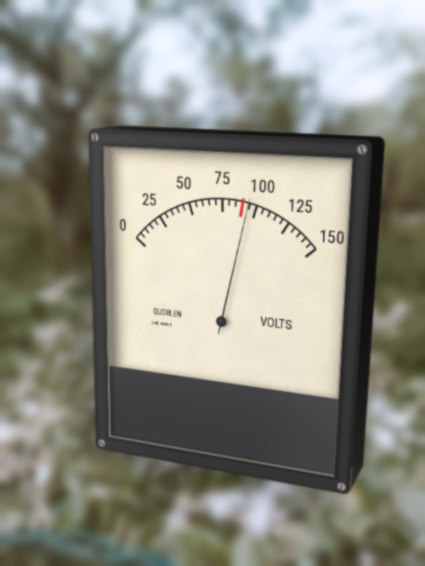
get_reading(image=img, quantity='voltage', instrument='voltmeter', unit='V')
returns 95 V
